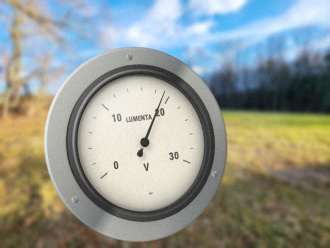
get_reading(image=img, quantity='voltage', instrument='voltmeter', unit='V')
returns 19 V
